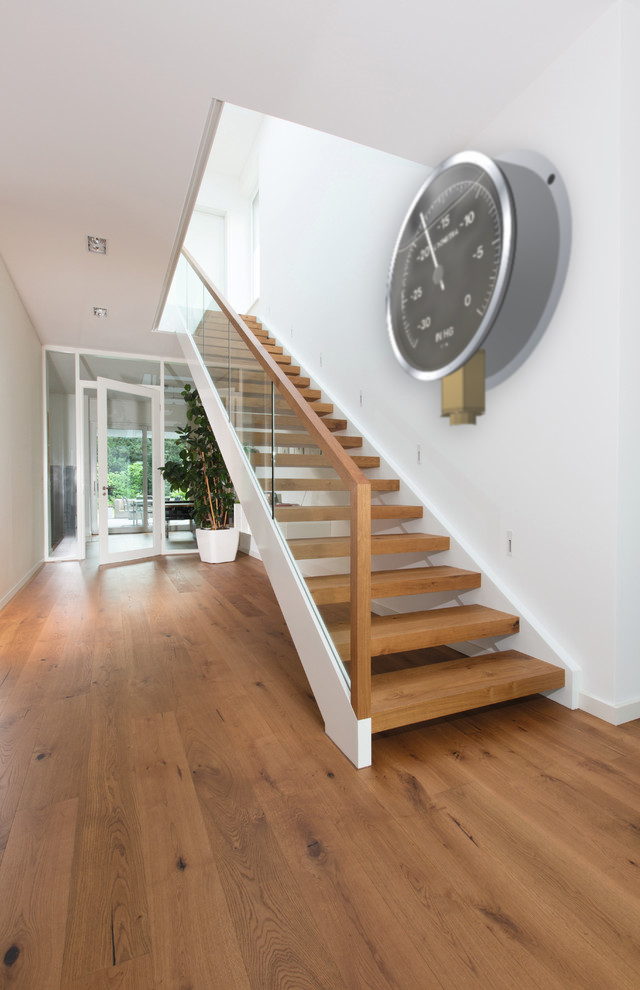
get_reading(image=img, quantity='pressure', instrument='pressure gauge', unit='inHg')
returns -17.5 inHg
